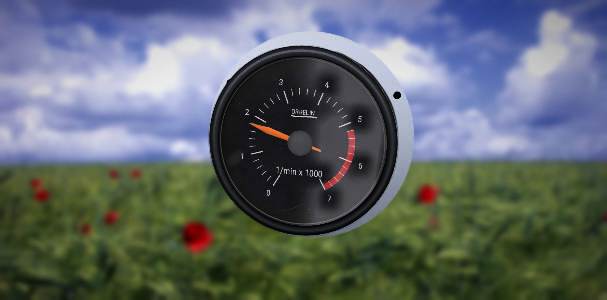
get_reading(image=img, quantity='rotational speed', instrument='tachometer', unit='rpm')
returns 1800 rpm
